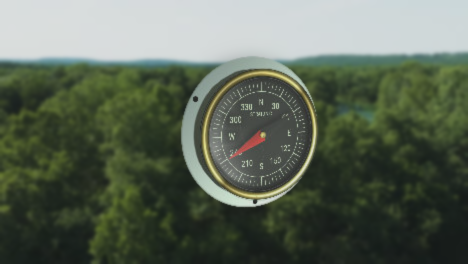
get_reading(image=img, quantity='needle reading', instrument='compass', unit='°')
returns 240 °
